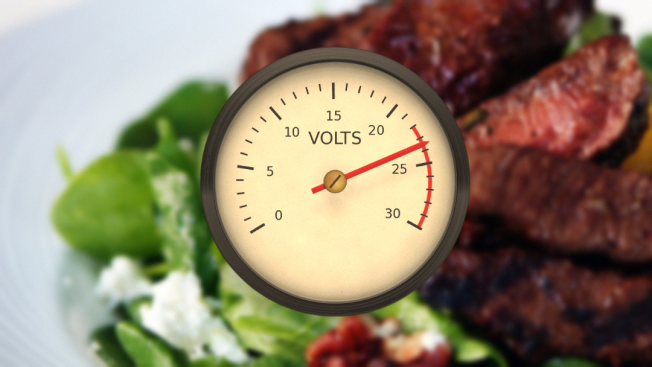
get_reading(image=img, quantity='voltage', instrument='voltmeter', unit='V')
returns 23.5 V
